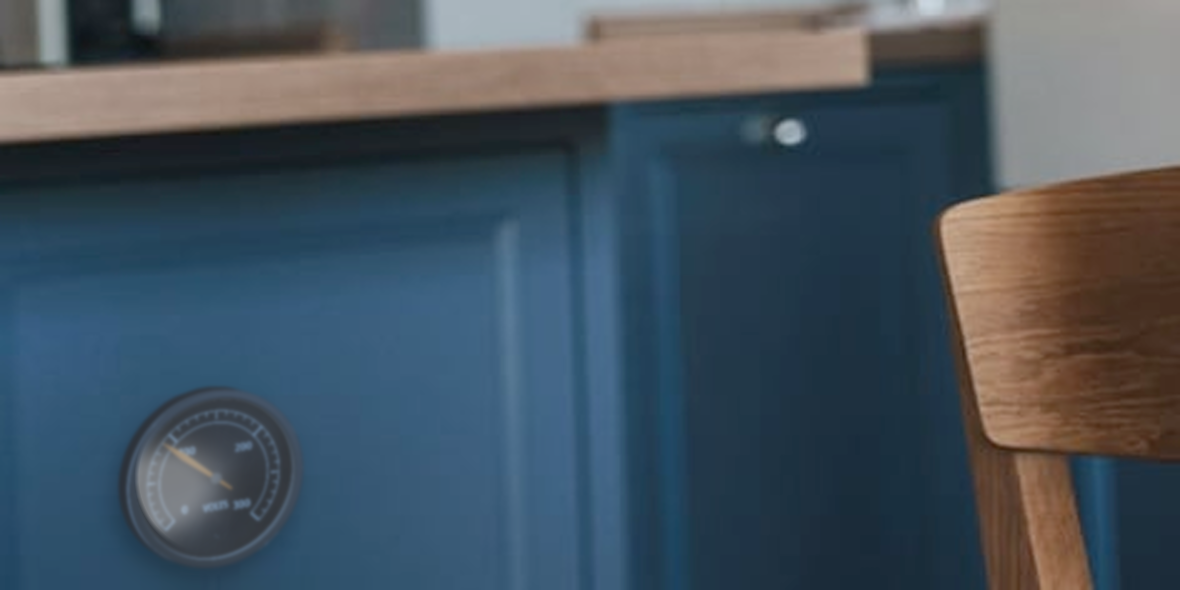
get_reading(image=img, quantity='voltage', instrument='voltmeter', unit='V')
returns 90 V
